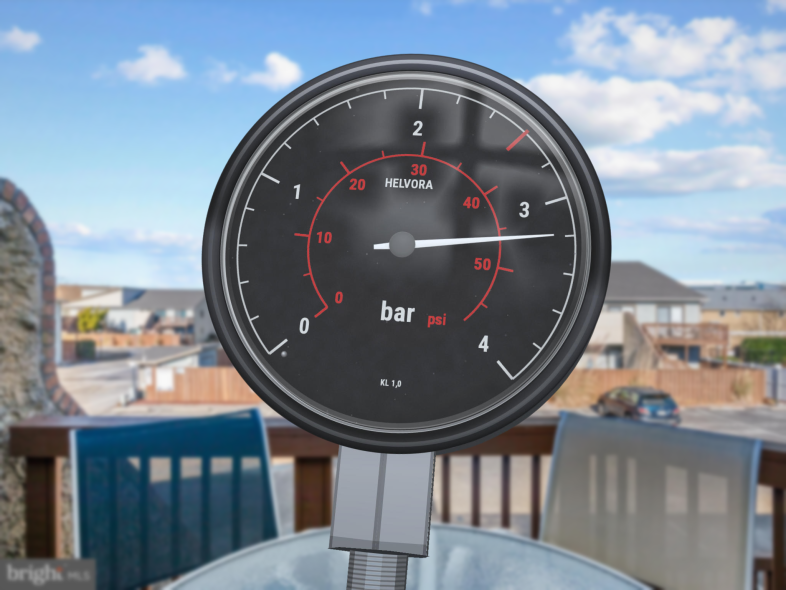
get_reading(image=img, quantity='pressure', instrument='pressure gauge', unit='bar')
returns 3.2 bar
